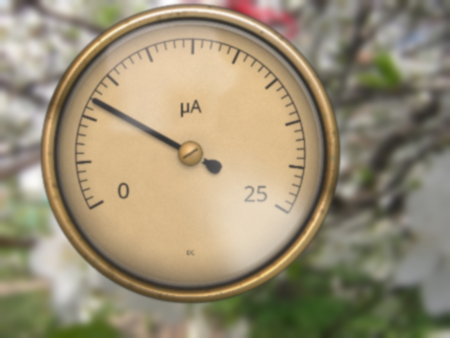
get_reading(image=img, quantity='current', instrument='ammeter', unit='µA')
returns 6 µA
